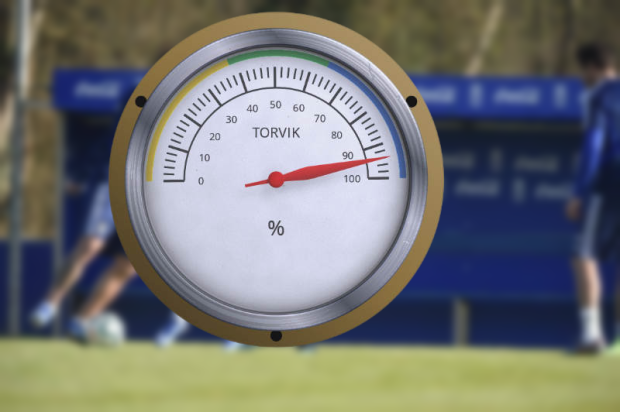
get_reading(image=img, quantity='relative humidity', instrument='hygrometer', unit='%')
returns 94 %
